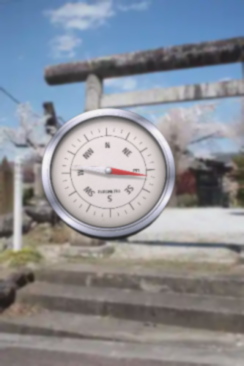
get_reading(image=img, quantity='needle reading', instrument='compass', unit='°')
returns 100 °
